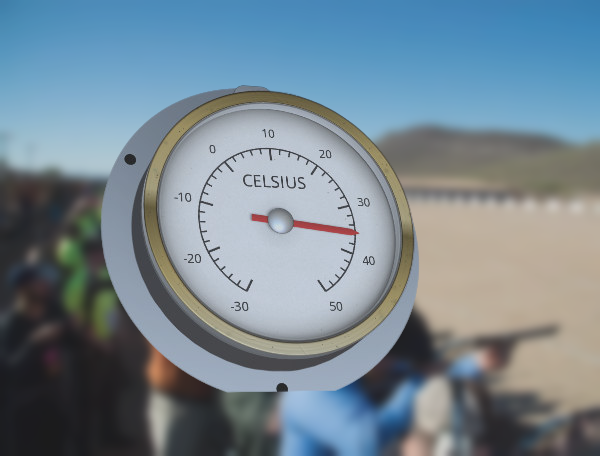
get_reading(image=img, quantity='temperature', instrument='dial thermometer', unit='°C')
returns 36 °C
